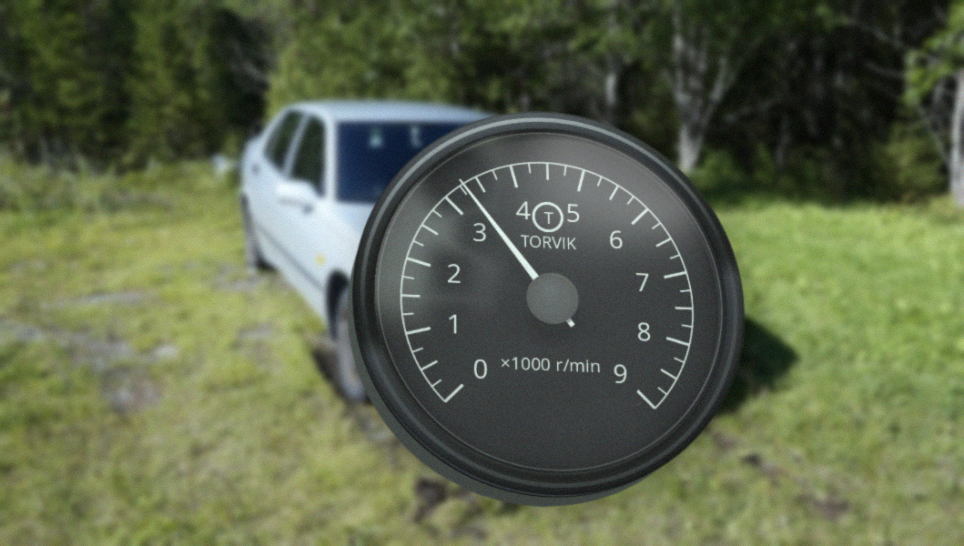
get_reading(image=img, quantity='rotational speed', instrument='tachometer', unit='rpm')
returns 3250 rpm
